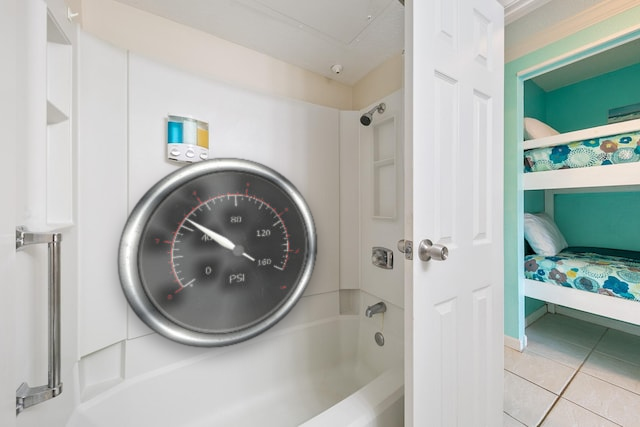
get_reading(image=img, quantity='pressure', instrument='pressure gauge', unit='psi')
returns 45 psi
